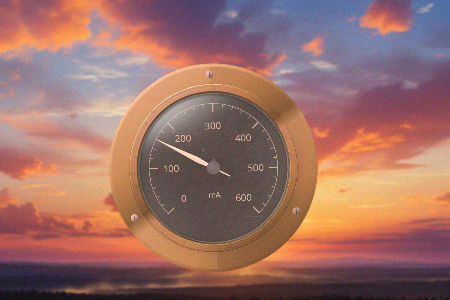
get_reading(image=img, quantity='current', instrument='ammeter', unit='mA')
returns 160 mA
